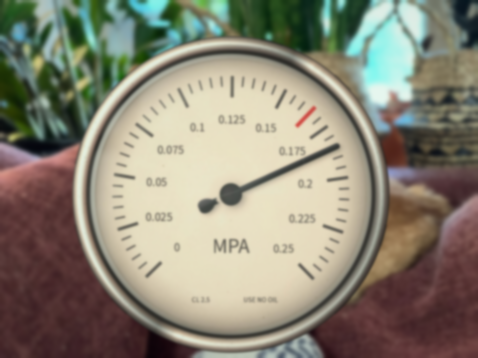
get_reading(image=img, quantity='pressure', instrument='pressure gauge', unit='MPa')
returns 0.185 MPa
